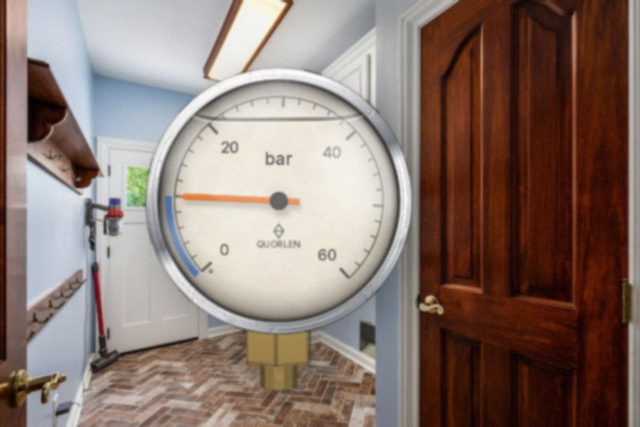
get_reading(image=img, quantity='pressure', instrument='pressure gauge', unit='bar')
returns 10 bar
